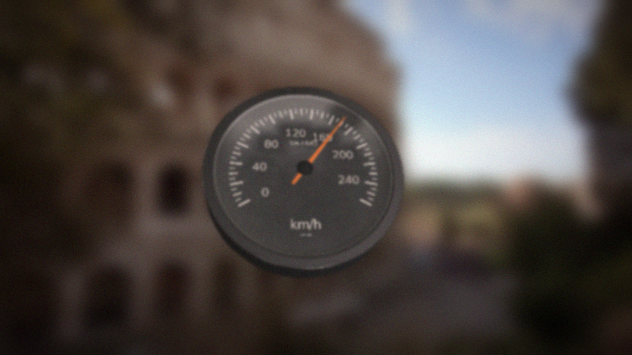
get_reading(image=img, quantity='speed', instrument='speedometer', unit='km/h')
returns 170 km/h
